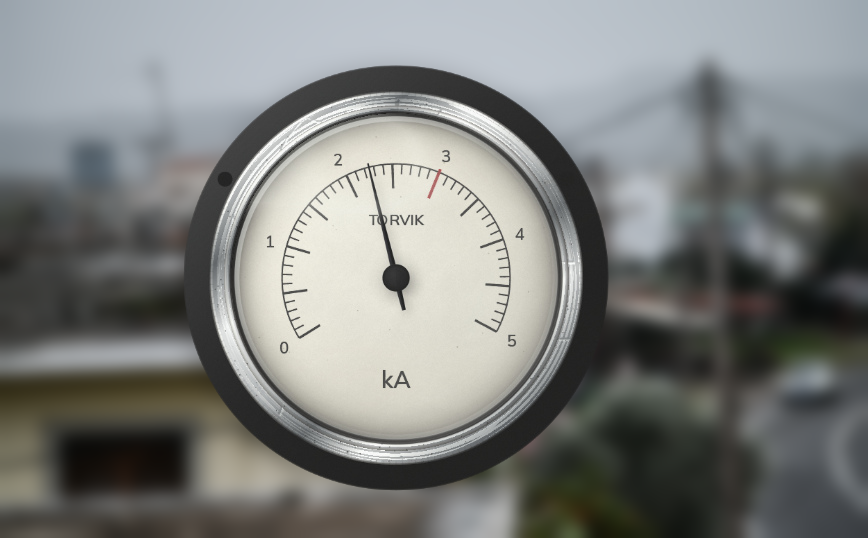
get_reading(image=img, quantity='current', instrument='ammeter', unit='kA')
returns 2.25 kA
